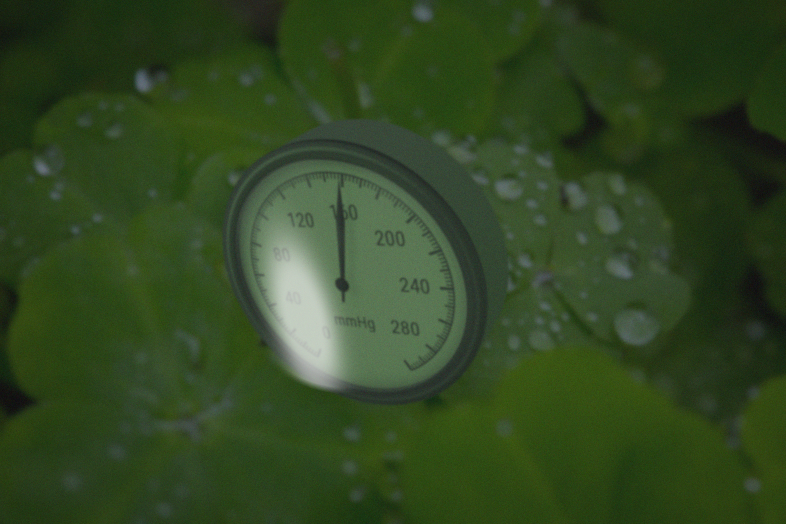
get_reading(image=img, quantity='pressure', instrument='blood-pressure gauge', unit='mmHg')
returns 160 mmHg
